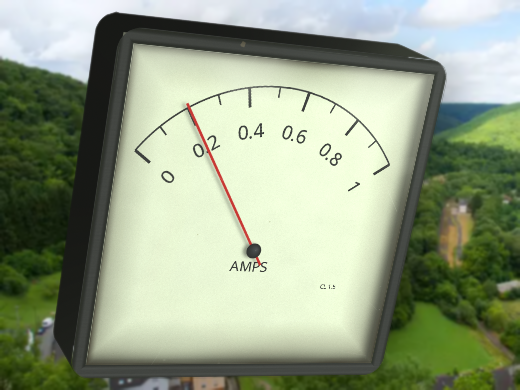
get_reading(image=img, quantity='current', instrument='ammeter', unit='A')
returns 0.2 A
